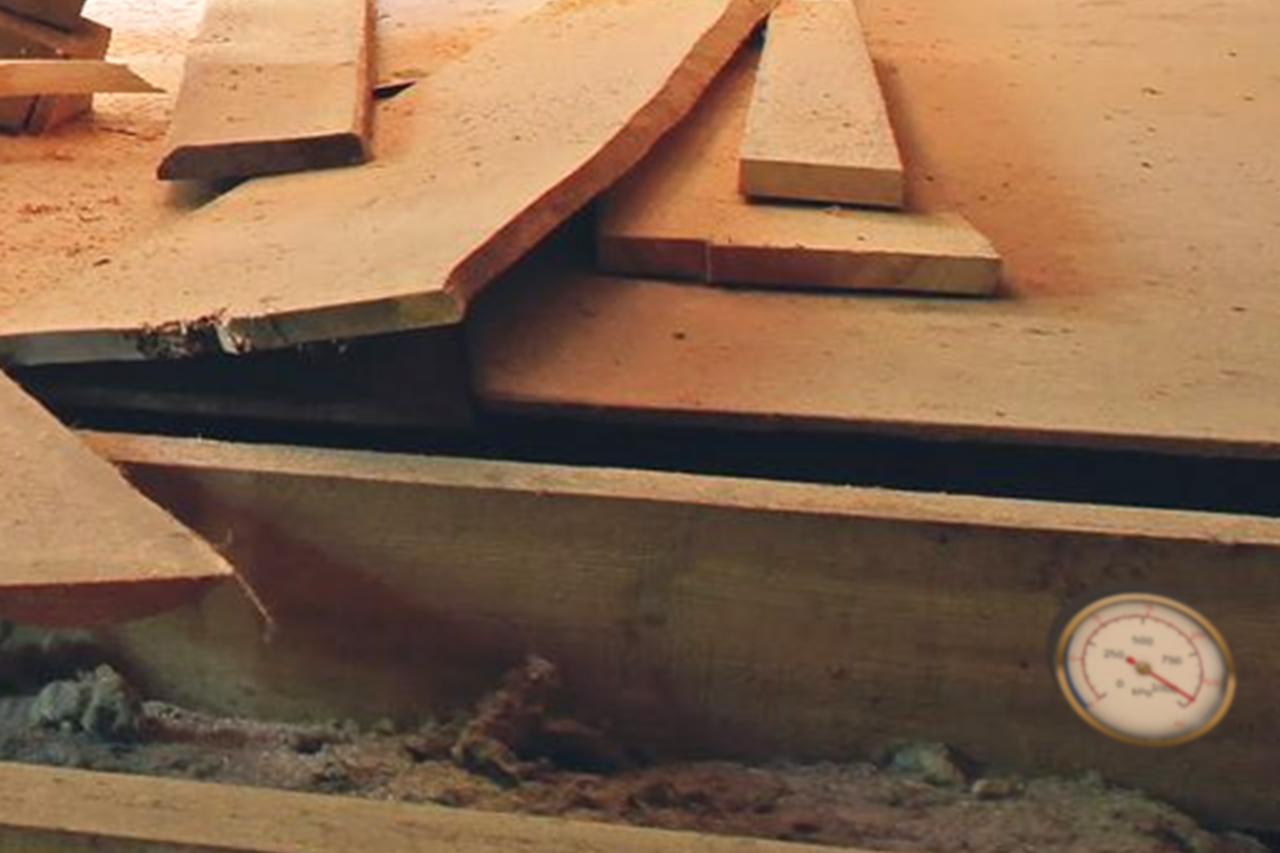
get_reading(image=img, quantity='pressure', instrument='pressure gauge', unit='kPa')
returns 950 kPa
